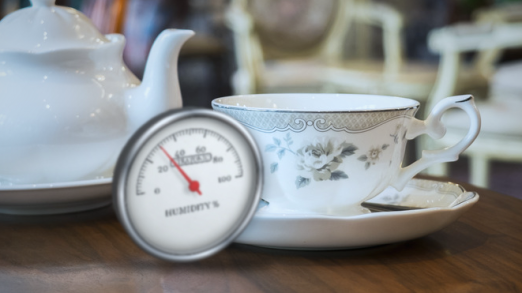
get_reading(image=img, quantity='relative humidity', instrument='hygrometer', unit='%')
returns 30 %
